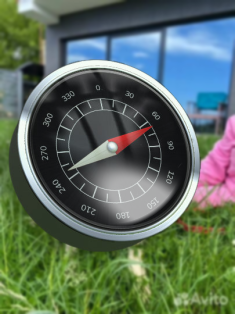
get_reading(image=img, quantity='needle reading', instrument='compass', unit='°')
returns 67.5 °
